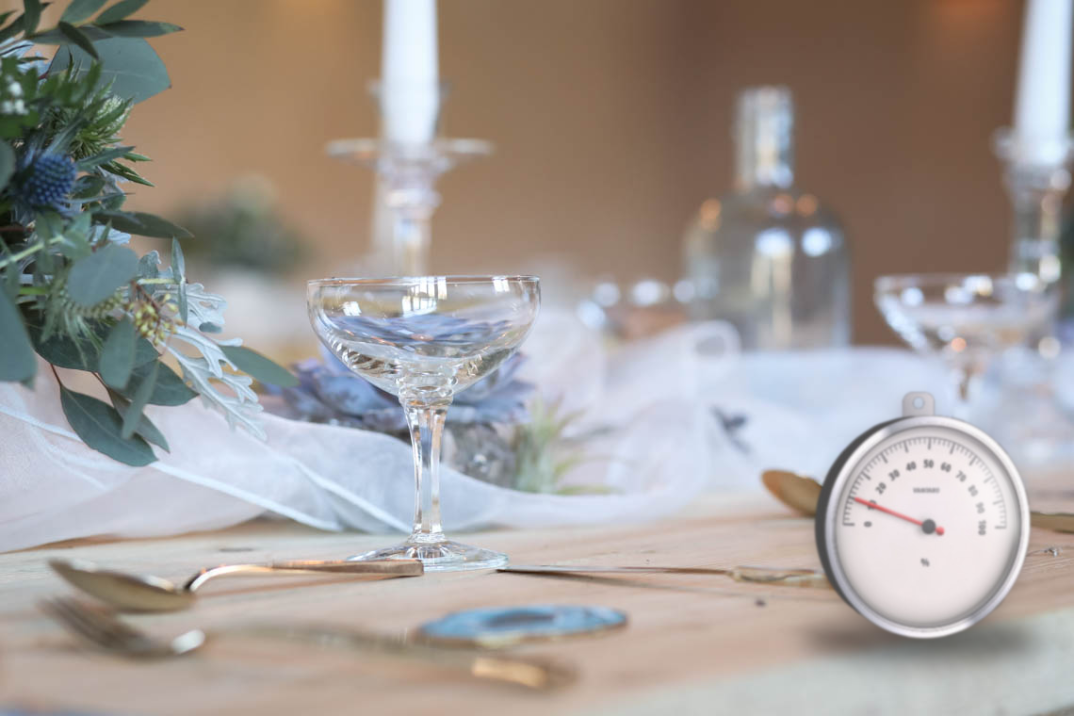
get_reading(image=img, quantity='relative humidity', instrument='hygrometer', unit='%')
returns 10 %
